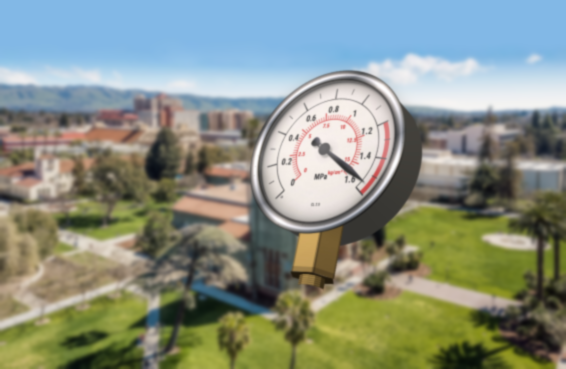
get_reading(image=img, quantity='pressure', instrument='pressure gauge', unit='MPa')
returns 1.55 MPa
